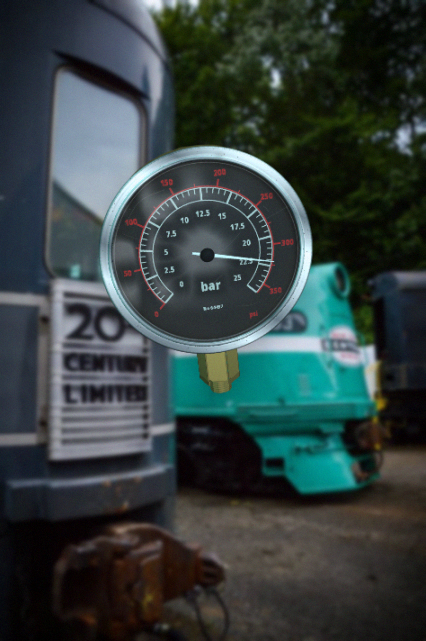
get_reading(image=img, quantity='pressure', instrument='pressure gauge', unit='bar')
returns 22 bar
